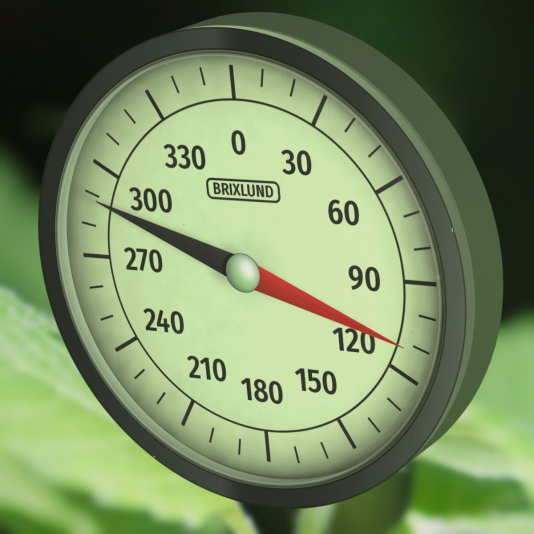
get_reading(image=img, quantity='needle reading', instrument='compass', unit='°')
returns 110 °
